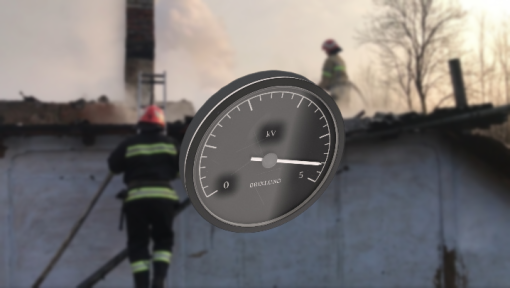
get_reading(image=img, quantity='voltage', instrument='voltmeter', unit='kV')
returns 4.6 kV
